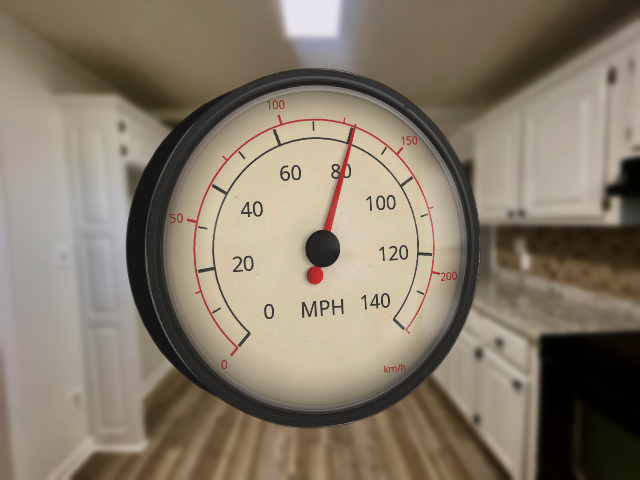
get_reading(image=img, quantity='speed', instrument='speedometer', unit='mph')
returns 80 mph
